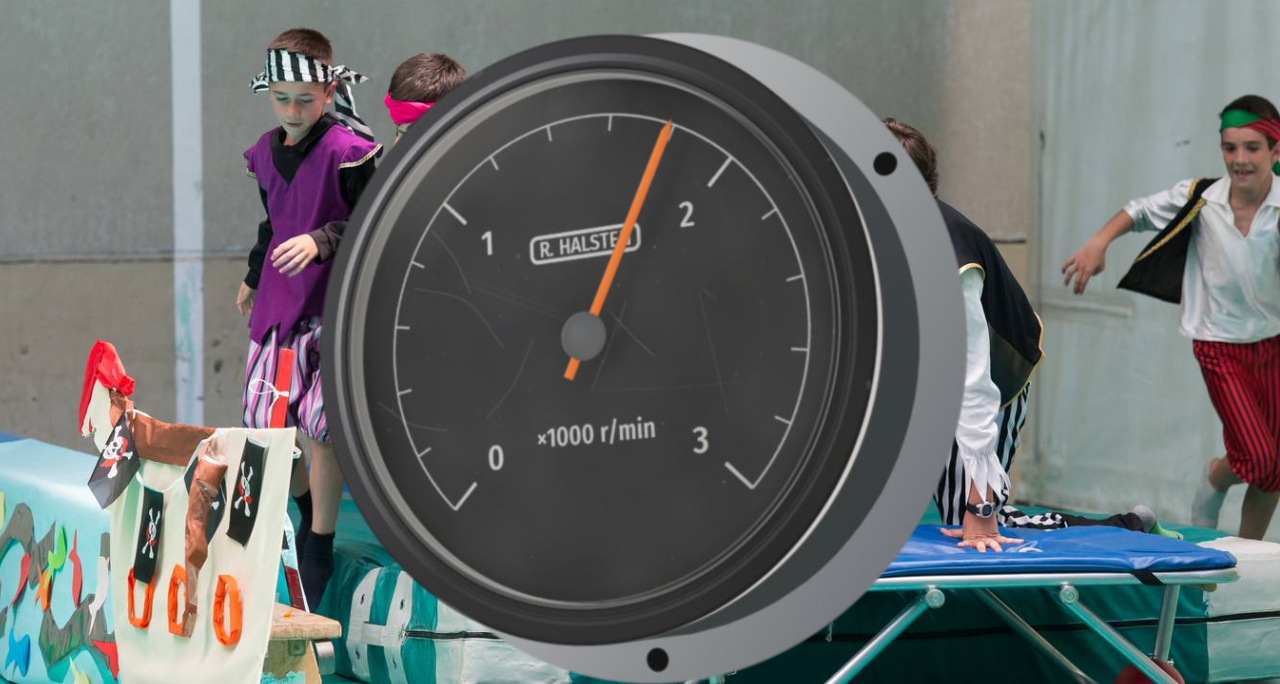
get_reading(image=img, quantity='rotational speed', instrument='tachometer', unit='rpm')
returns 1800 rpm
